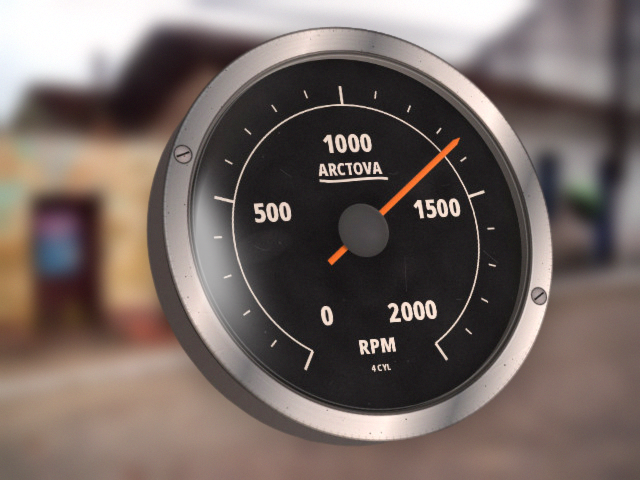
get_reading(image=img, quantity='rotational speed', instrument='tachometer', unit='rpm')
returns 1350 rpm
